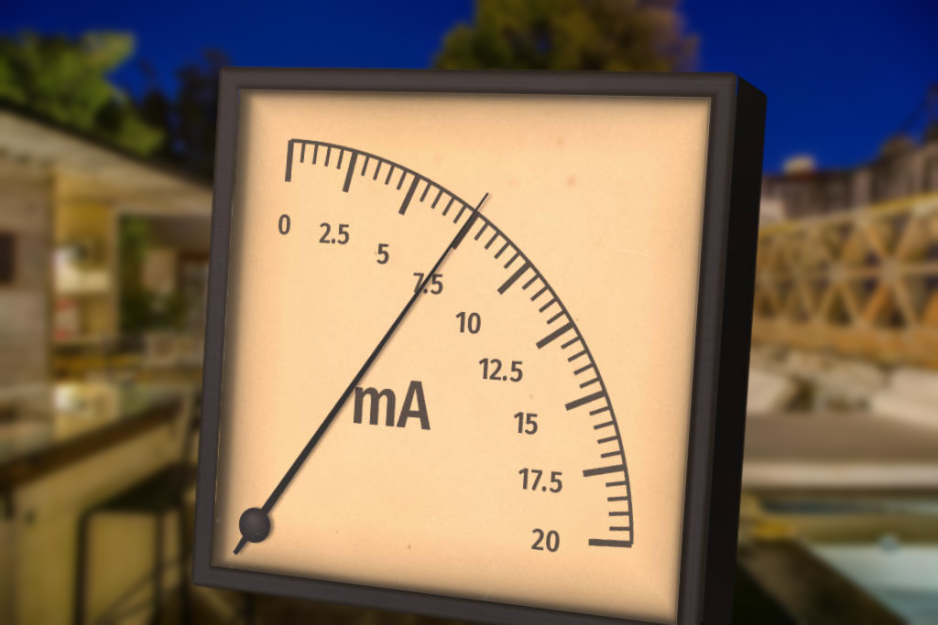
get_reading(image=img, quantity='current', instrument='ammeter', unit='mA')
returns 7.5 mA
